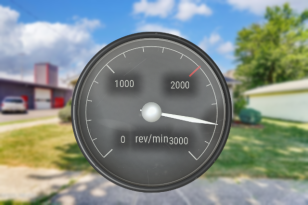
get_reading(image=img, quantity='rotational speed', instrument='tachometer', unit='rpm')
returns 2600 rpm
